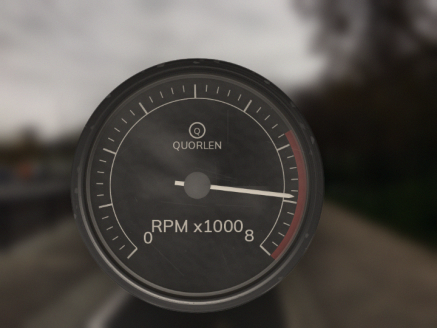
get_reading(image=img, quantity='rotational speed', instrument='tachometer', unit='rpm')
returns 6900 rpm
